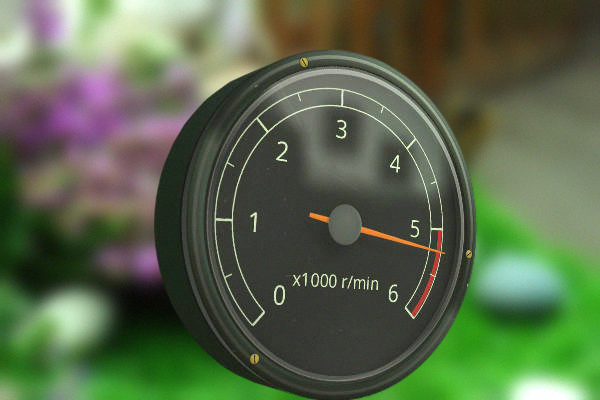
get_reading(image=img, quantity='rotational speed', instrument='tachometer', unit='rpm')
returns 5250 rpm
